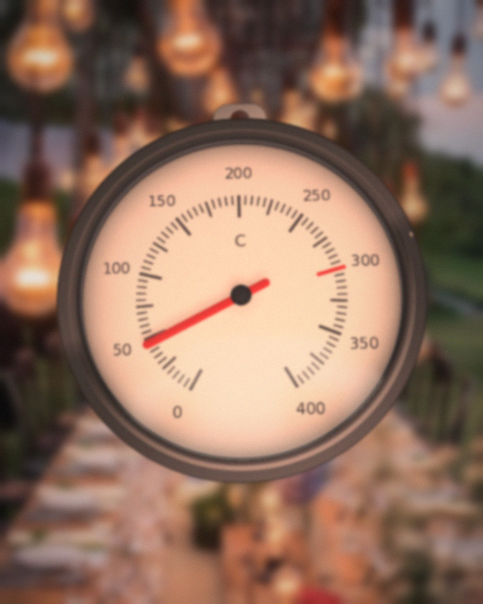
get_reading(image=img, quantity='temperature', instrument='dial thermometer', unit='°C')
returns 45 °C
